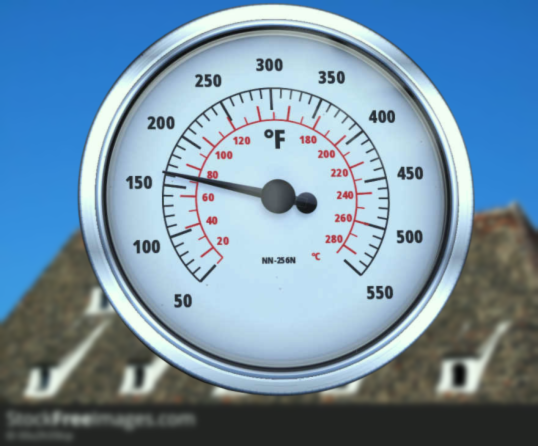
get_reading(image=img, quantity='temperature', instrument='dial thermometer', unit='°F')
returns 160 °F
